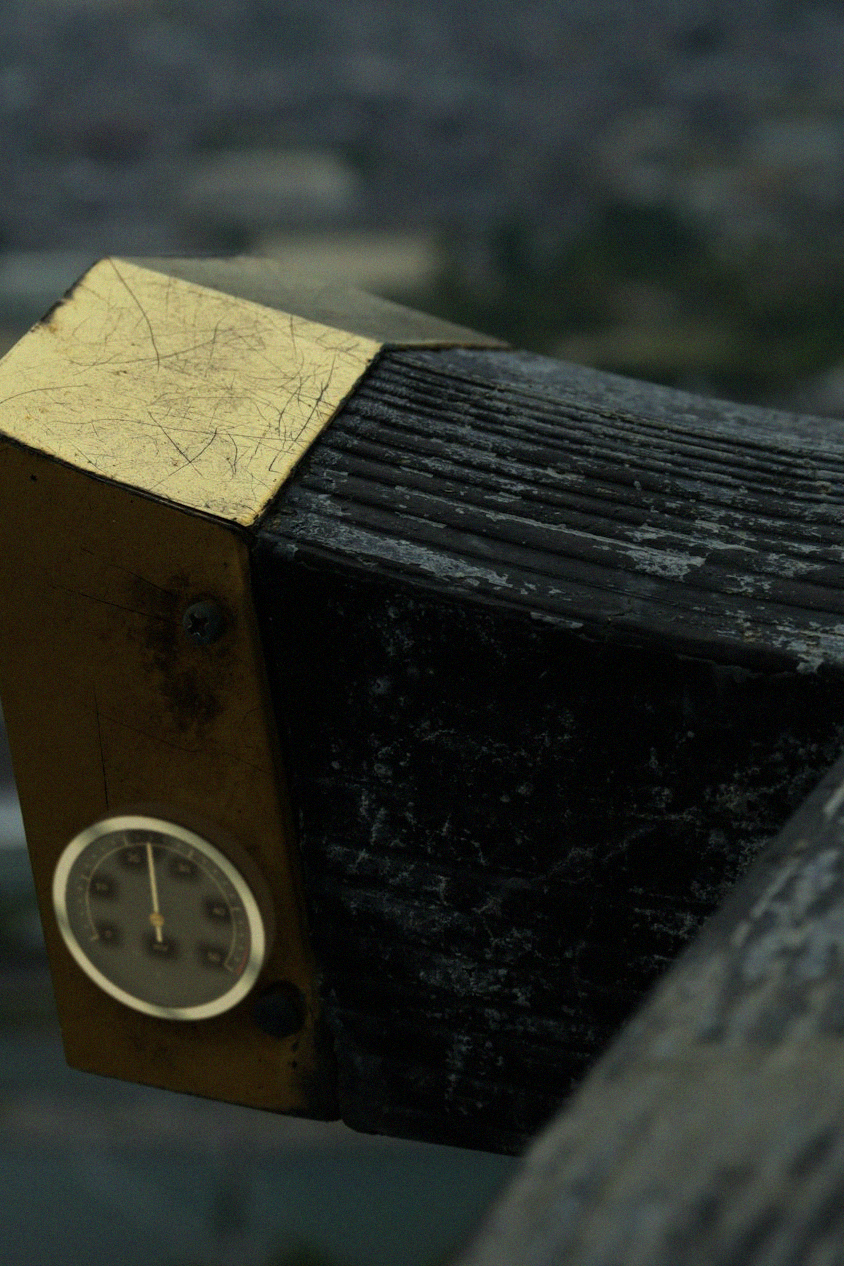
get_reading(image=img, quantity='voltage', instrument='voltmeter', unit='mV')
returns 24 mV
